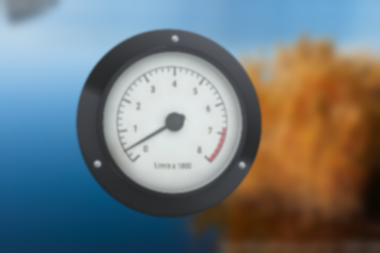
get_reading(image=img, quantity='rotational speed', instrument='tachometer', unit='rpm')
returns 400 rpm
